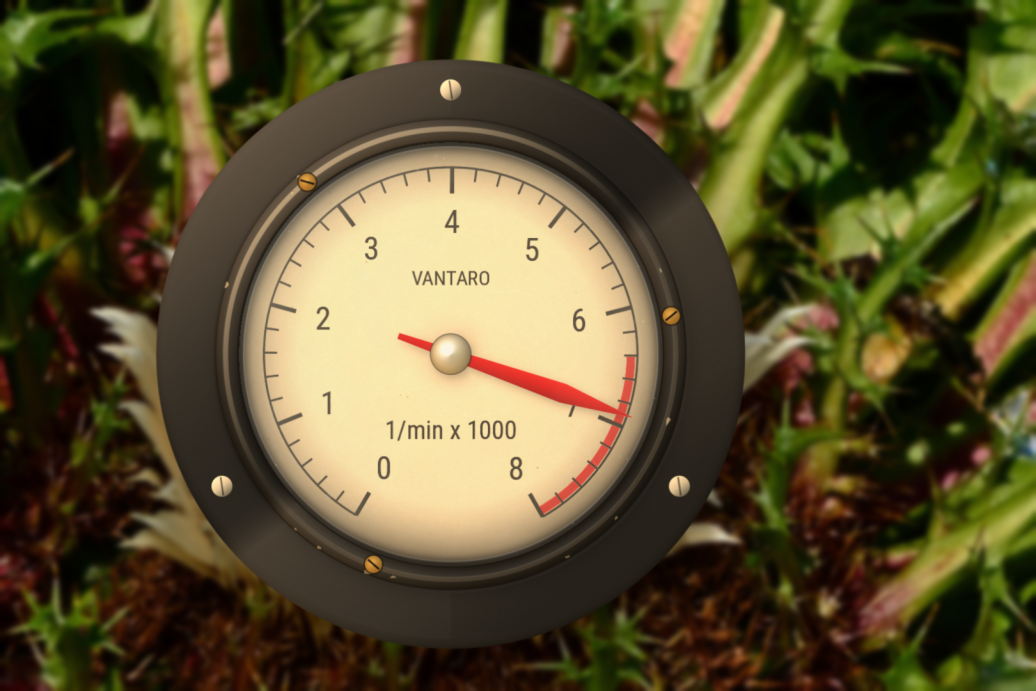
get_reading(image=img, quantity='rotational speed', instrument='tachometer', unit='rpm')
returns 6900 rpm
